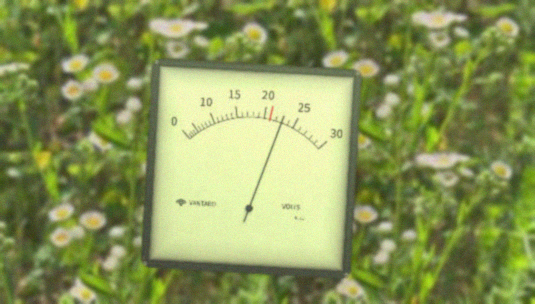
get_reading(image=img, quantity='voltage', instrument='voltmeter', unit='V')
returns 23 V
